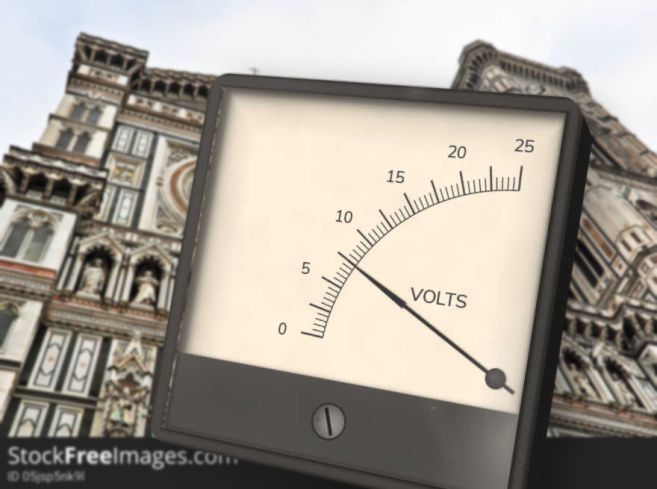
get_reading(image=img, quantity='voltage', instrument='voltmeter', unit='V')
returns 7.5 V
